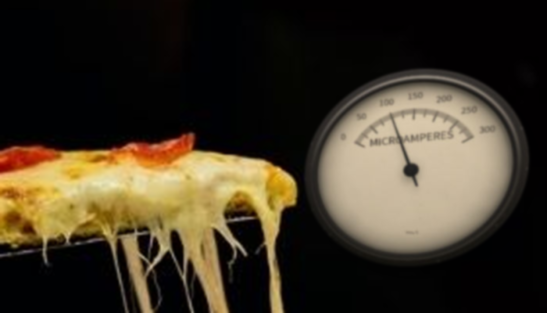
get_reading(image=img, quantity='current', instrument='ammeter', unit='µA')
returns 100 µA
